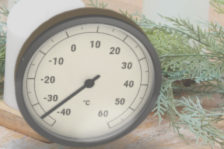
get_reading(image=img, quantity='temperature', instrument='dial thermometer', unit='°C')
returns -35 °C
